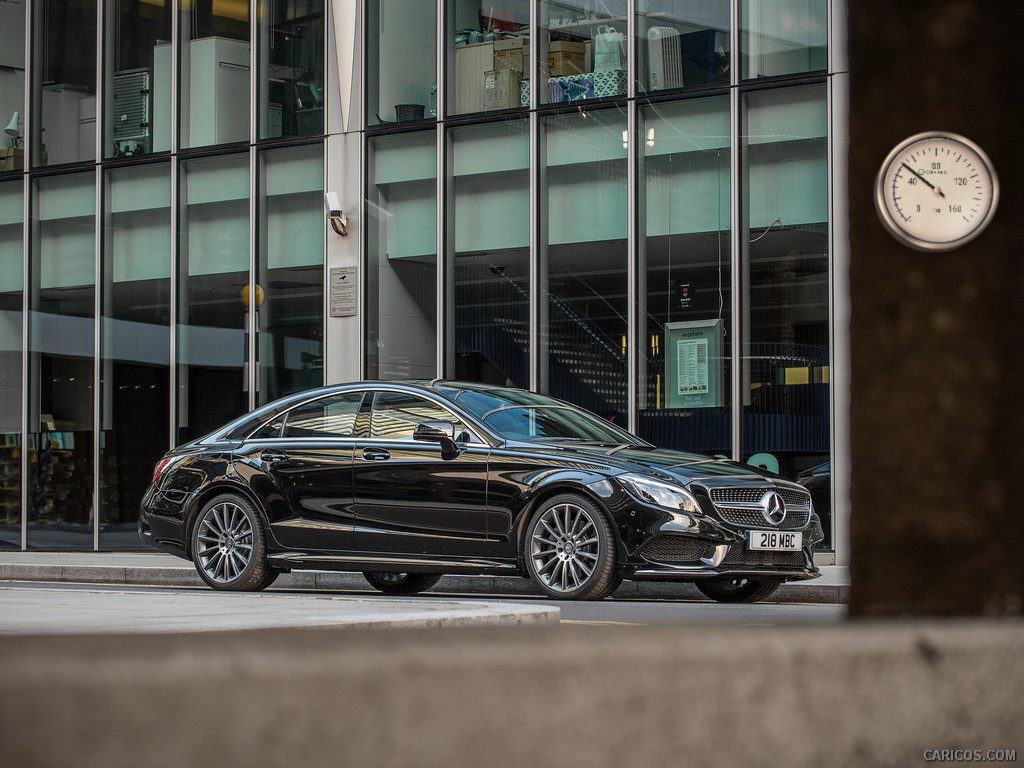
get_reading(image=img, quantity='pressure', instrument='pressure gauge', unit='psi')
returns 50 psi
